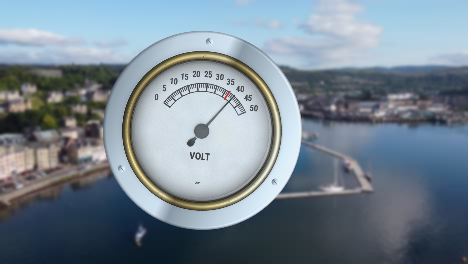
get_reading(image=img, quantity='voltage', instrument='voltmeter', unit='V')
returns 40 V
